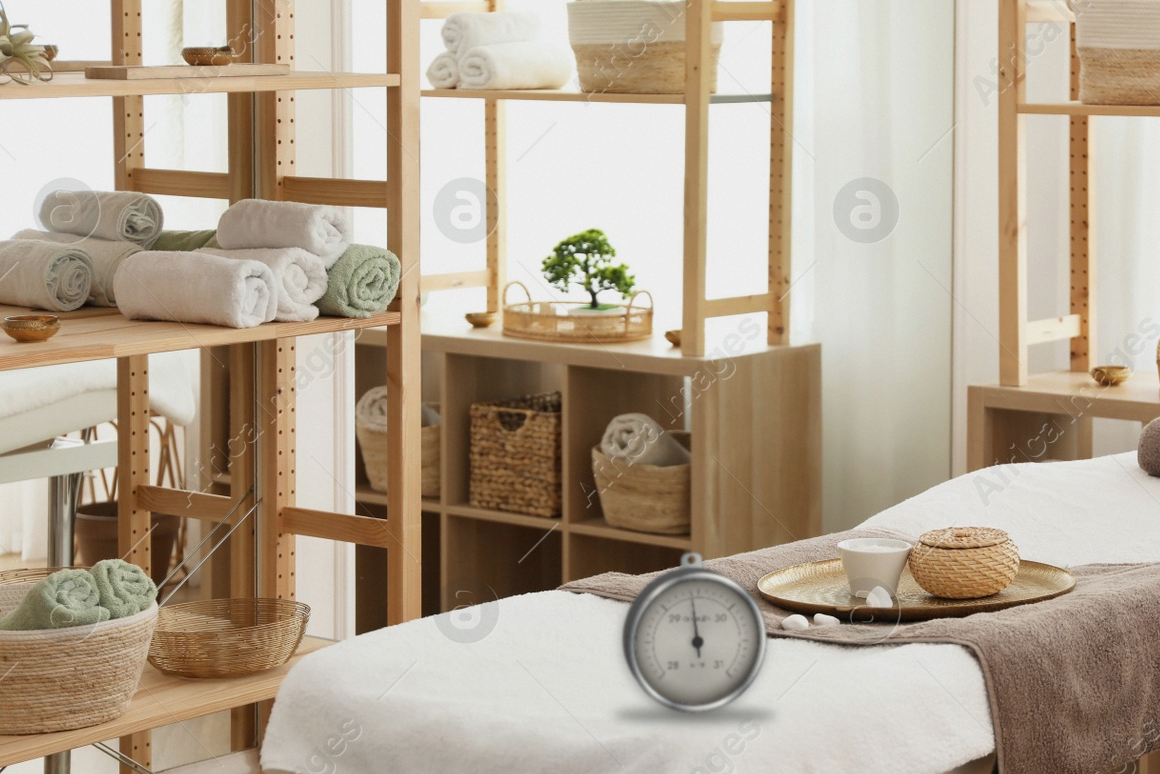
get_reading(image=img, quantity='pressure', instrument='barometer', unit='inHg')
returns 29.4 inHg
